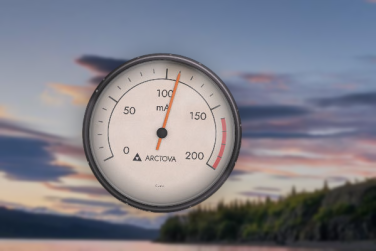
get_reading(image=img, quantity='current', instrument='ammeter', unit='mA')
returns 110 mA
